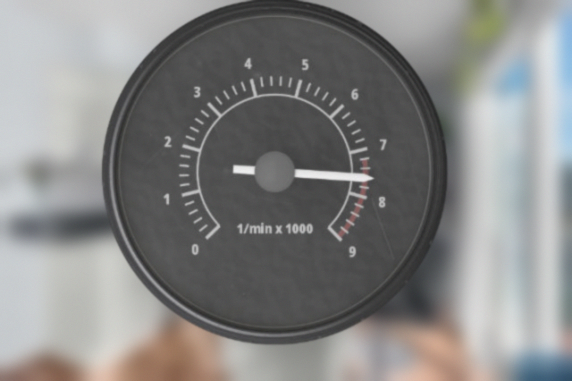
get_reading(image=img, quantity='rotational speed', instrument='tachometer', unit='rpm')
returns 7600 rpm
